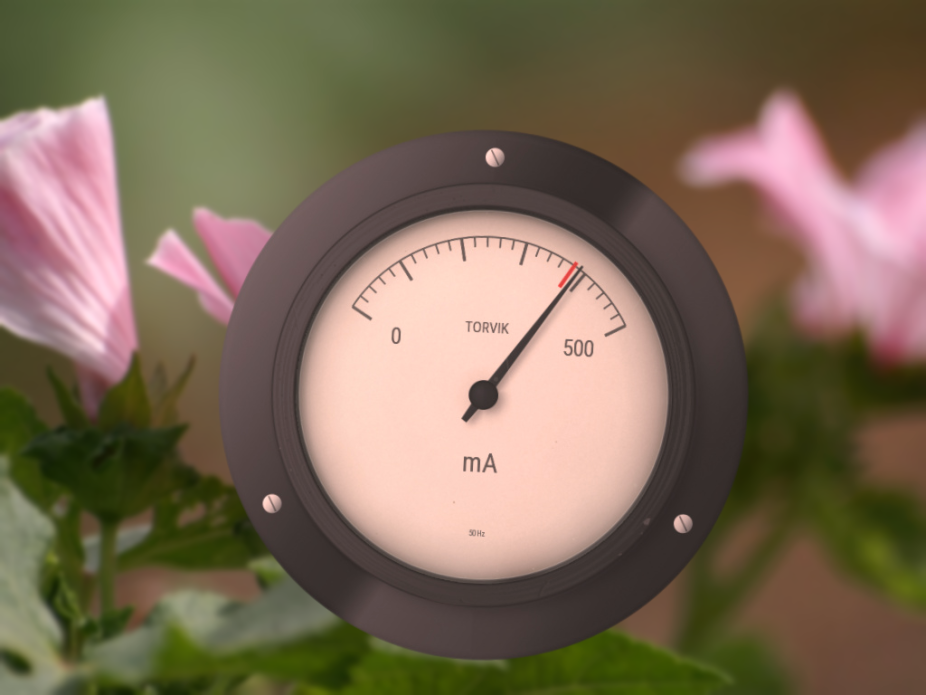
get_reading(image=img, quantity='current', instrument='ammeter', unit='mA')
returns 390 mA
